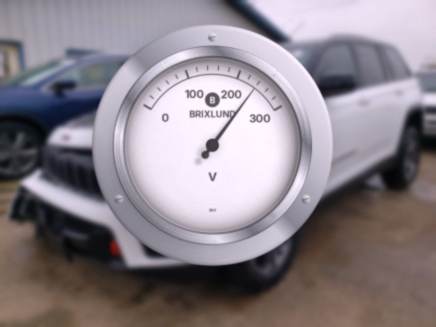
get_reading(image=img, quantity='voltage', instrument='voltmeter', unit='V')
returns 240 V
